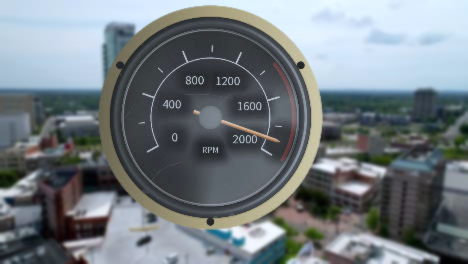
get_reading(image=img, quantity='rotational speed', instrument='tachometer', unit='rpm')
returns 1900 rpm
